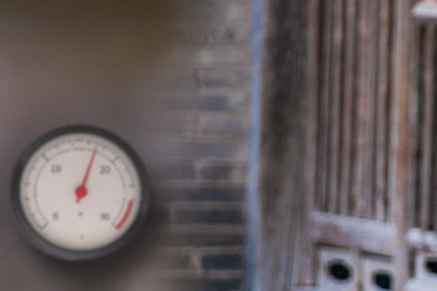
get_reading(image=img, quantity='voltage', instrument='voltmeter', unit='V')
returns 17 V
